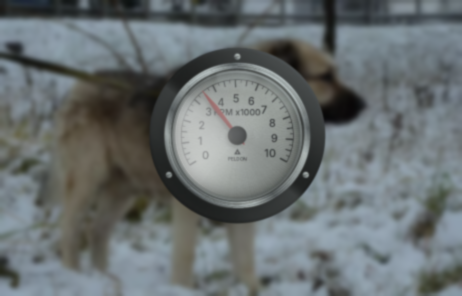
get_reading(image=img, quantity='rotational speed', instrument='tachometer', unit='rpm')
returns 3500 rpm
